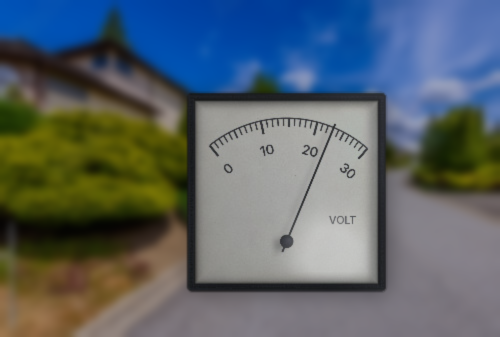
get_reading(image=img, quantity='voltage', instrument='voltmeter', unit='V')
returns 23 V
